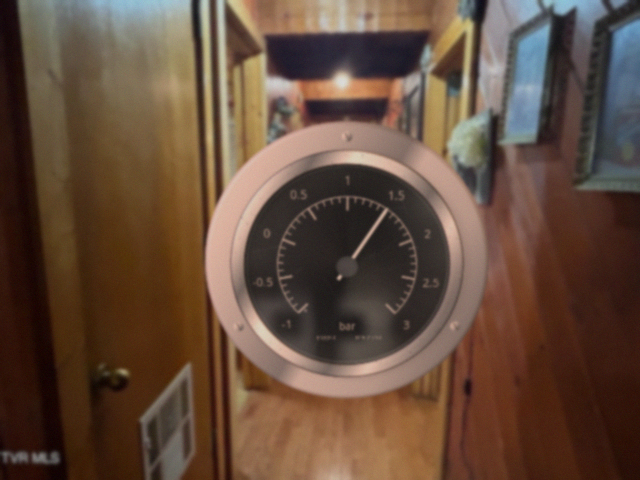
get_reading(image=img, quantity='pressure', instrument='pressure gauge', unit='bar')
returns 1.5 bar
